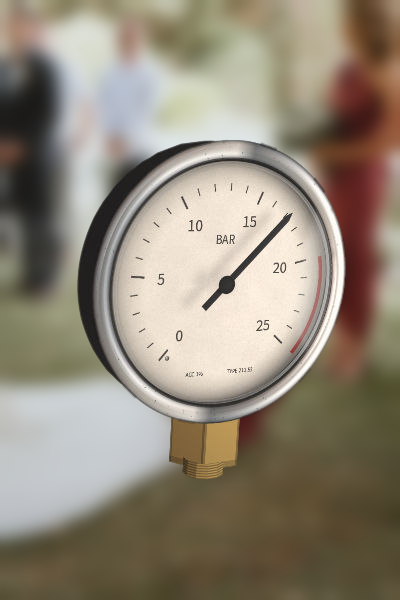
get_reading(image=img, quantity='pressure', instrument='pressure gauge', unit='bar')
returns 17 bar
